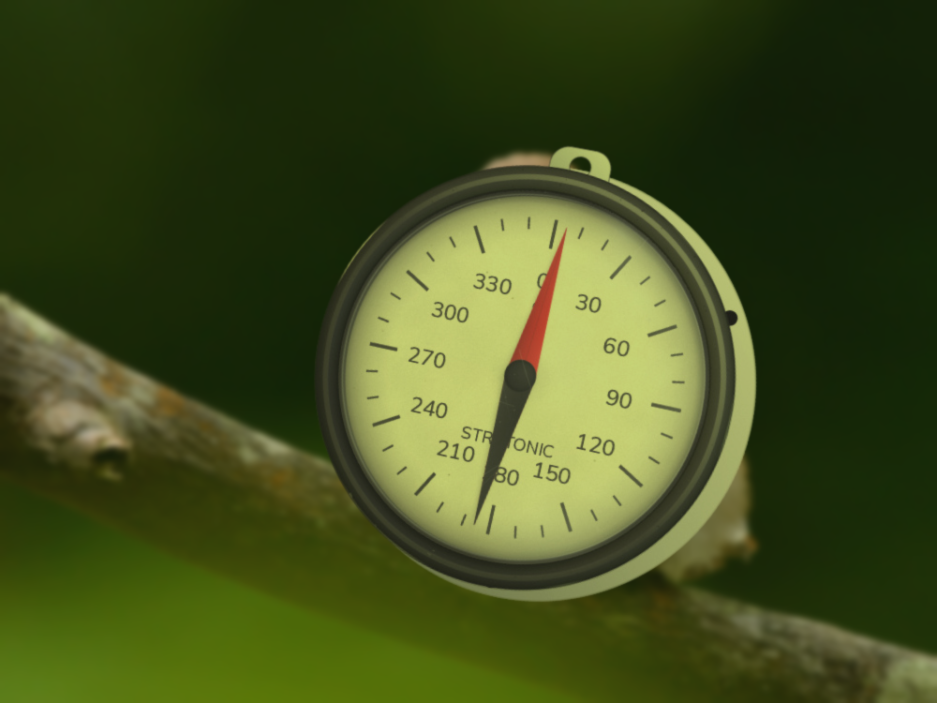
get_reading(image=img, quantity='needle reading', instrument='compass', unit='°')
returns 5 °
